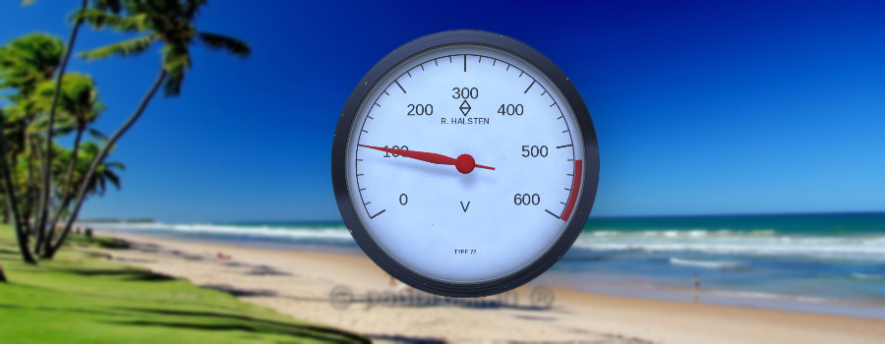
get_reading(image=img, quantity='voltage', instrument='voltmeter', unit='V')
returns 100 V
